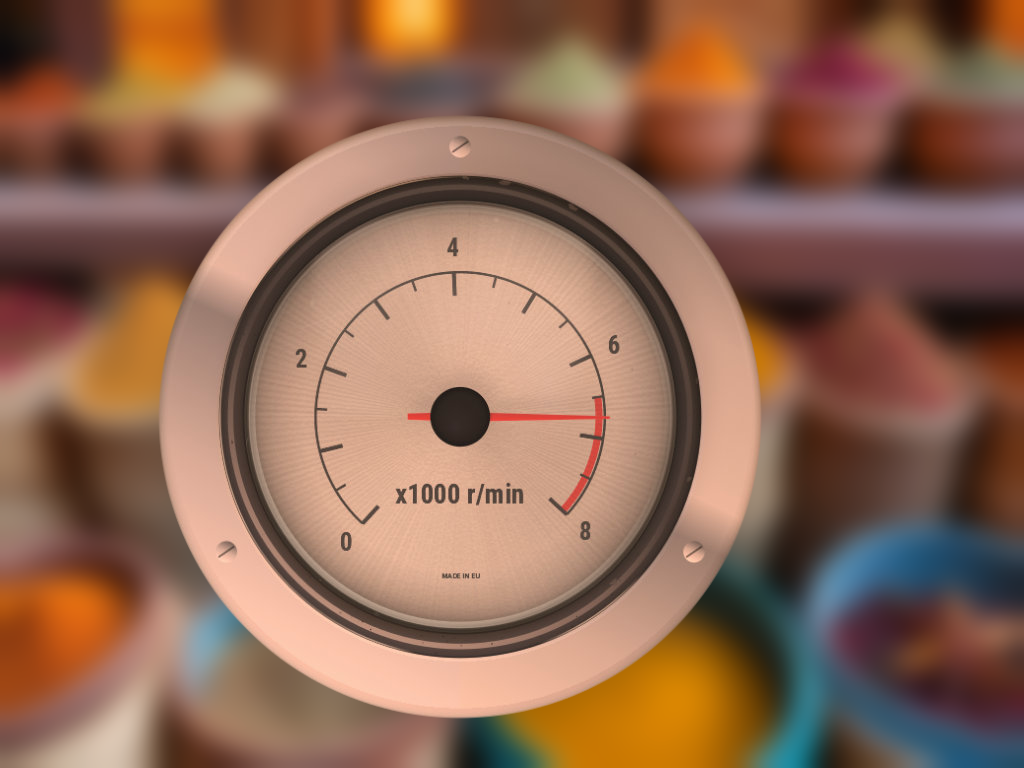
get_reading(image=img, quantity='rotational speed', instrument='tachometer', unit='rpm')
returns 6750 rpm
